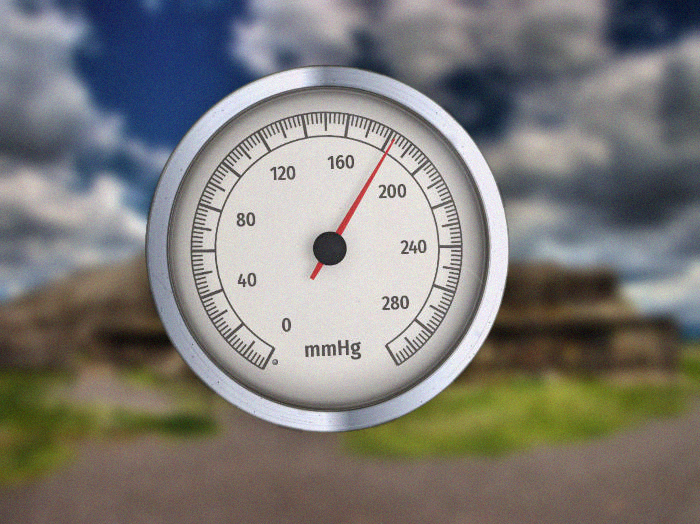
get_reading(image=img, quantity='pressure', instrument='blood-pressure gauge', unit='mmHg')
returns 182 mmHg
